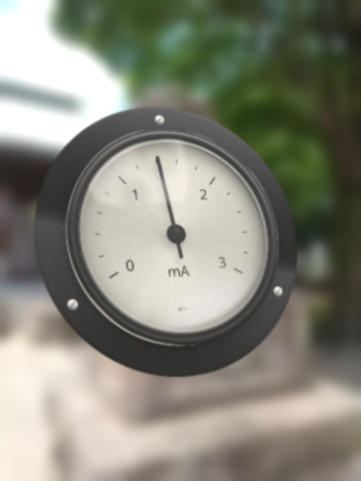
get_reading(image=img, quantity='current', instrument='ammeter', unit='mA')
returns 1.4 mA
